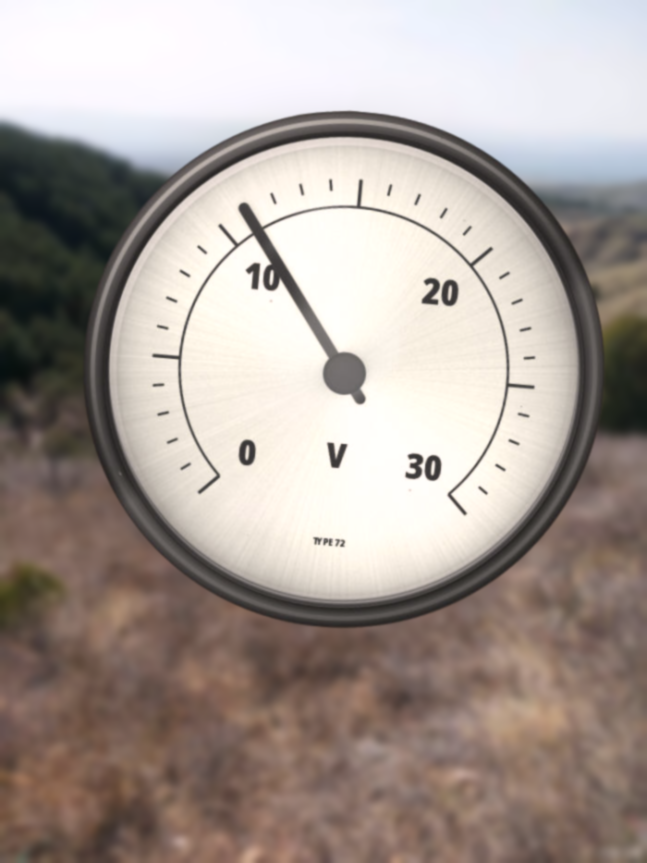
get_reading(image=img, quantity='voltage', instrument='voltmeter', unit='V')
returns 11 V
